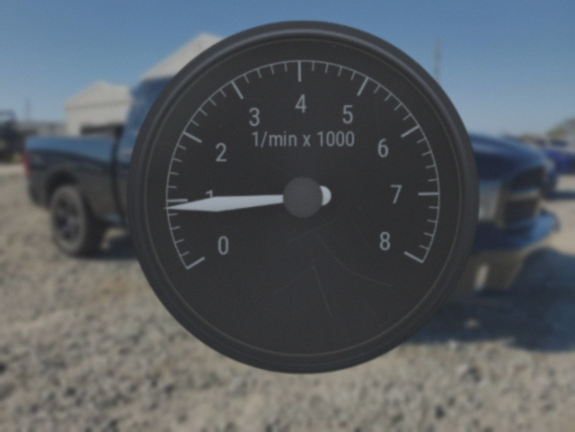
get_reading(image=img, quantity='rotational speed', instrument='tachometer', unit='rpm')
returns 900 rpm
